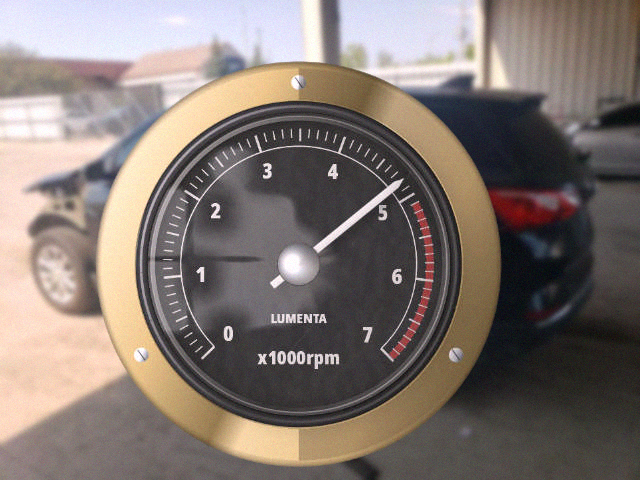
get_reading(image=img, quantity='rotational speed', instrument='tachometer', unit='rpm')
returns 4800 rpm
